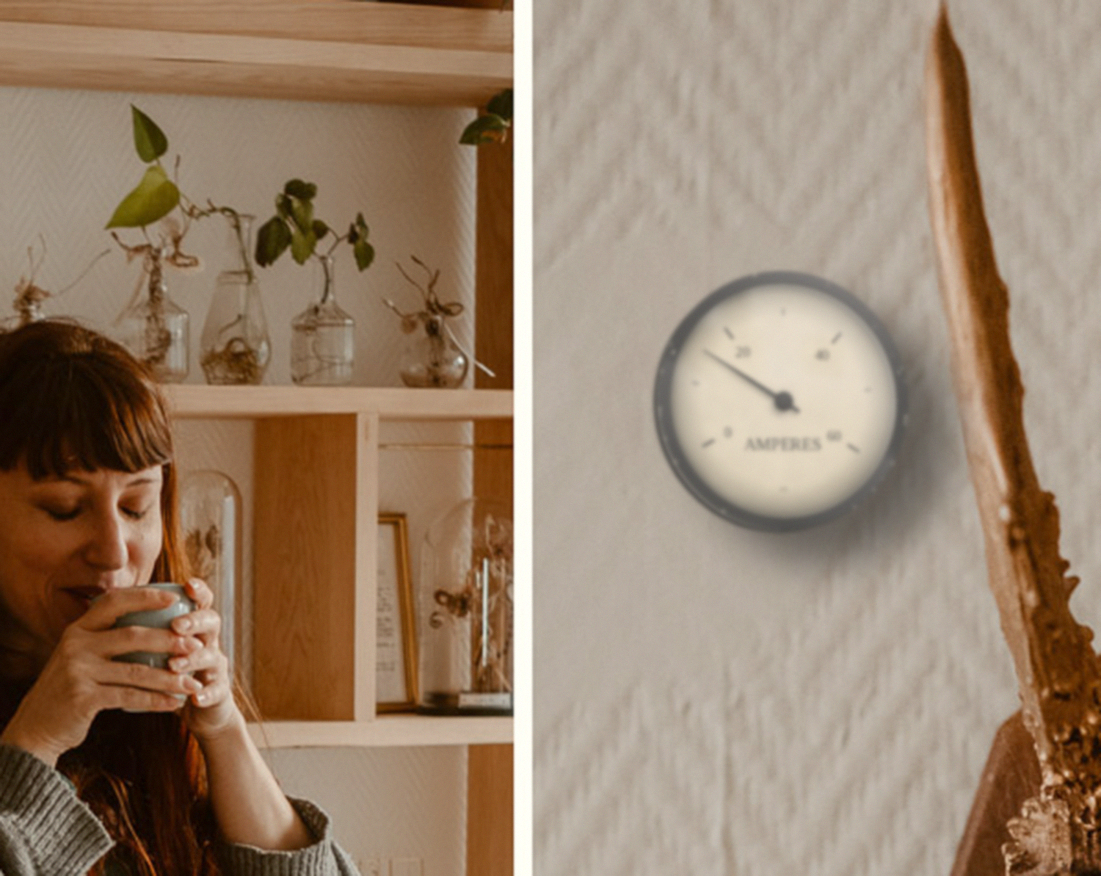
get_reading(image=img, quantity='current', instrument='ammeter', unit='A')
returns 15 A
